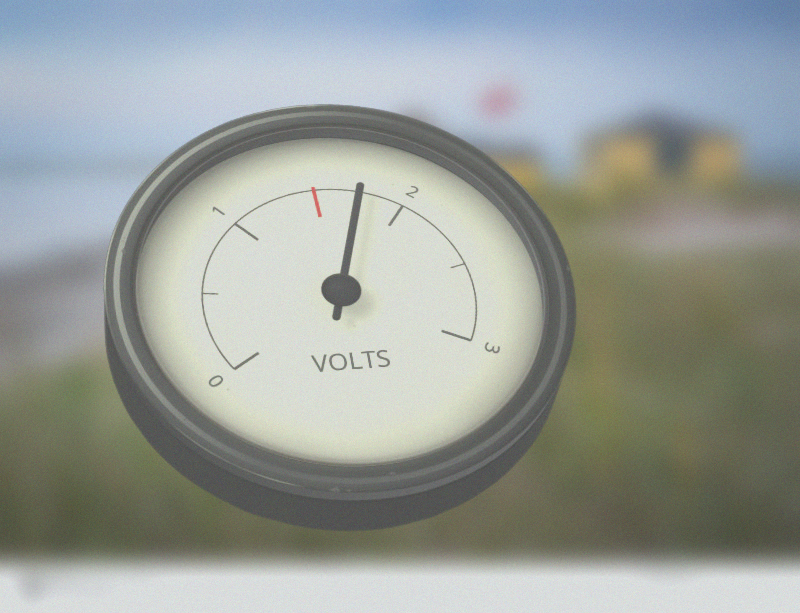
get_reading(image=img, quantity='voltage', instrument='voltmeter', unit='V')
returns 1.75 V
